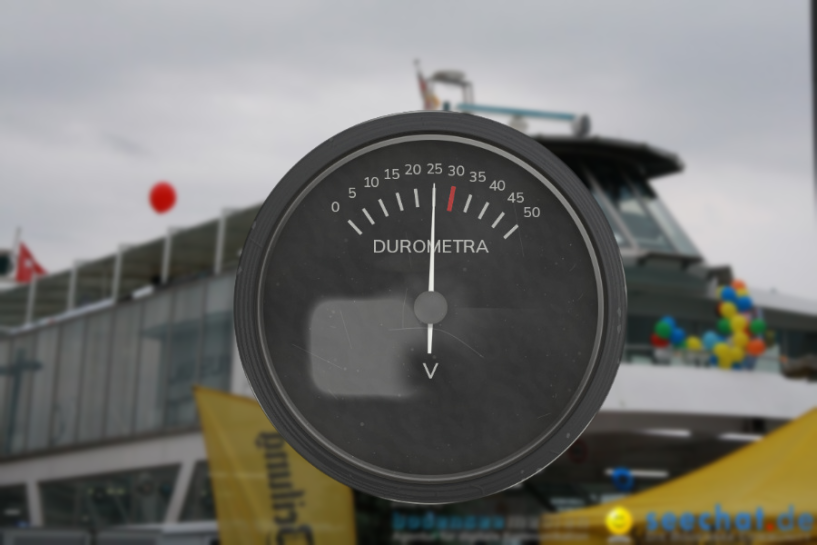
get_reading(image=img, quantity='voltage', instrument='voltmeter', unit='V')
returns 25 V
